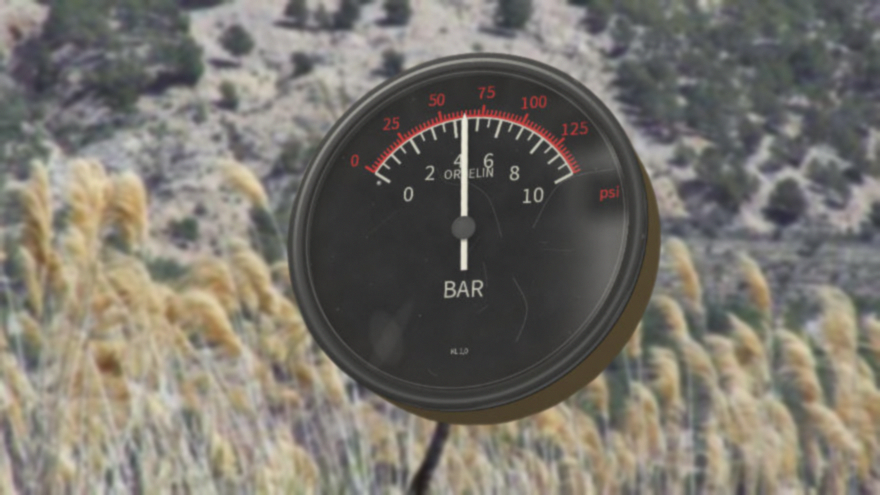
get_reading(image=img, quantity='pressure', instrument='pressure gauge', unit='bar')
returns 4.5 bar
